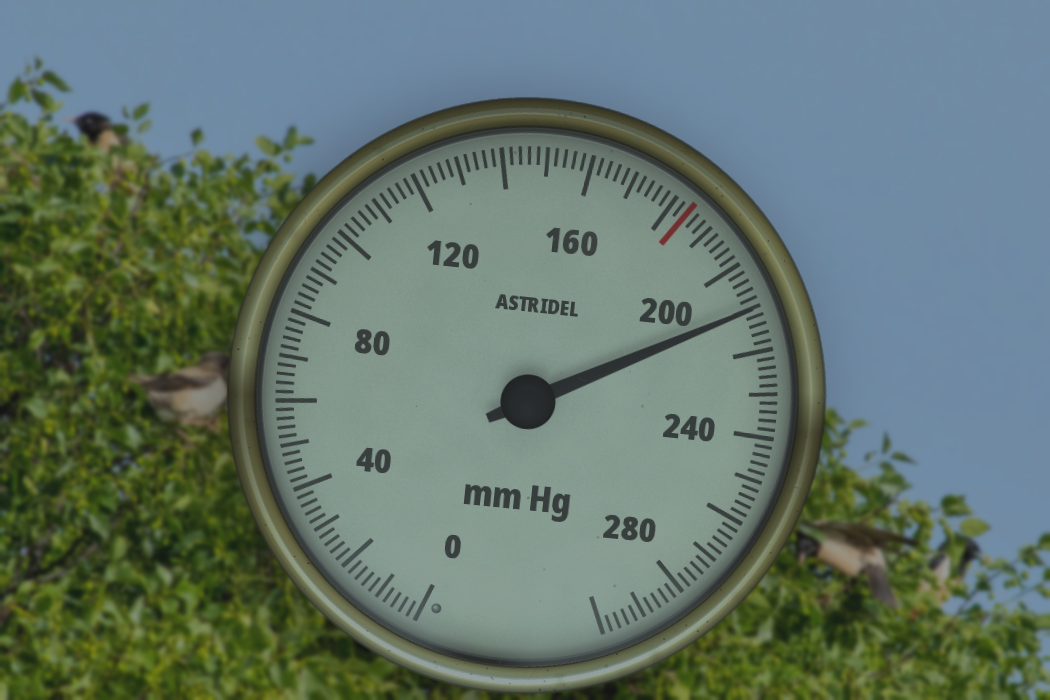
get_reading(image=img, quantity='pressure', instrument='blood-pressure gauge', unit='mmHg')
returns 210 mmHg
